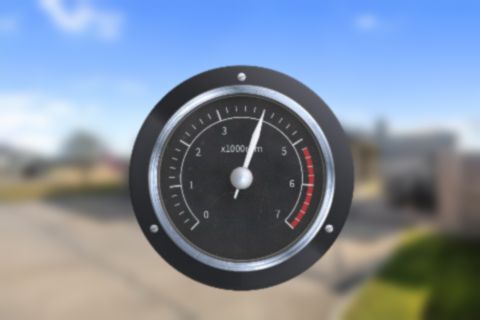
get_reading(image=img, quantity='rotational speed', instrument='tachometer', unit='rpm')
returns 4000 rpm
